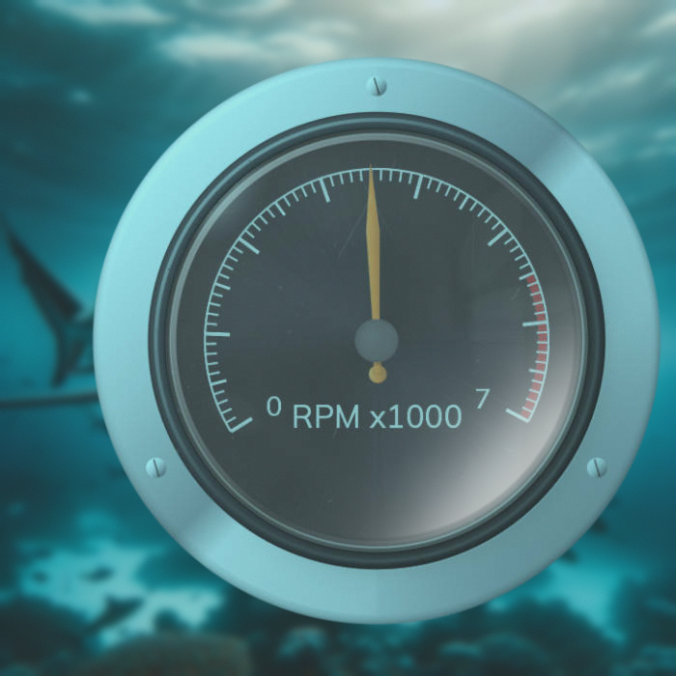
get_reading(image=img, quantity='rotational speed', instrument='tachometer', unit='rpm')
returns 3500 rpm
